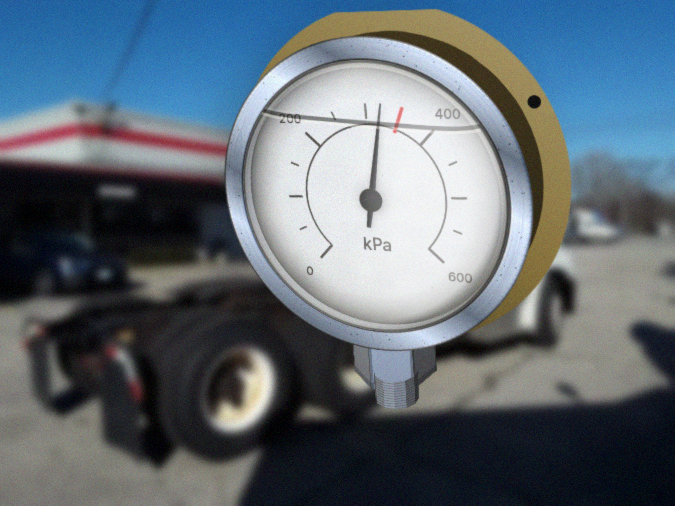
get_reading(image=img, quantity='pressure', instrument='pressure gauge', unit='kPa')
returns 325 kPa
